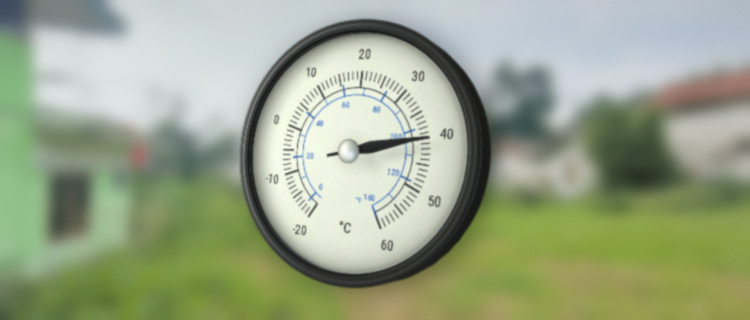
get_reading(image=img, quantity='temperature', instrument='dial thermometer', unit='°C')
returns 40 °C
